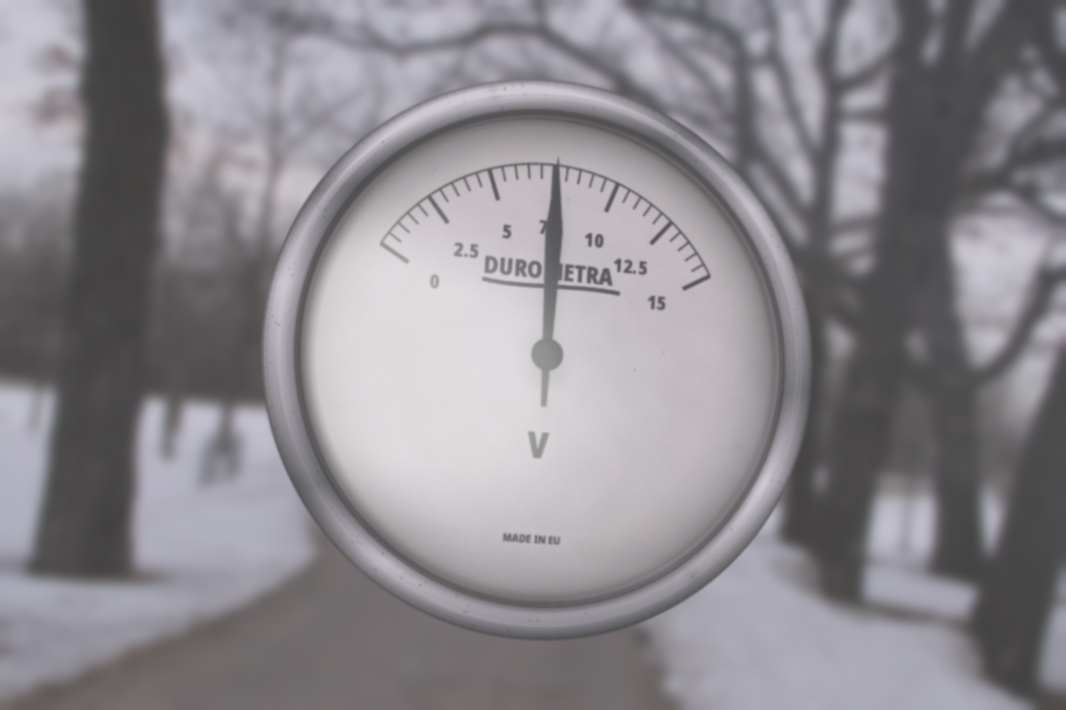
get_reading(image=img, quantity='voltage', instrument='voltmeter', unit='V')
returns 7.5 V
